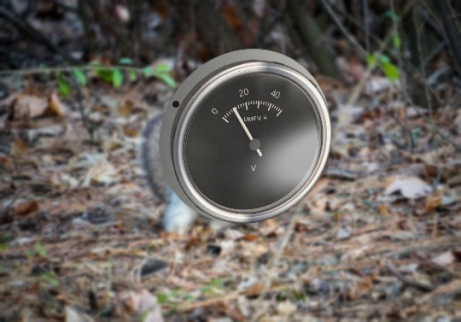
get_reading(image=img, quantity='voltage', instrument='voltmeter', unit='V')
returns 10 V
